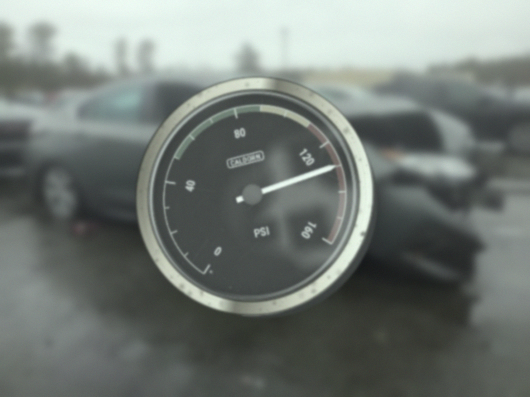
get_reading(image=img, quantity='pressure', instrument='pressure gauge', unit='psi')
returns 130 psi
